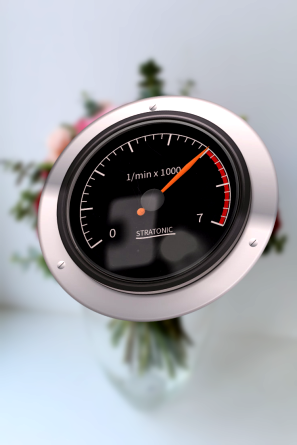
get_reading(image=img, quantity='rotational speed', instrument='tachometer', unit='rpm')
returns 5000 rpm
